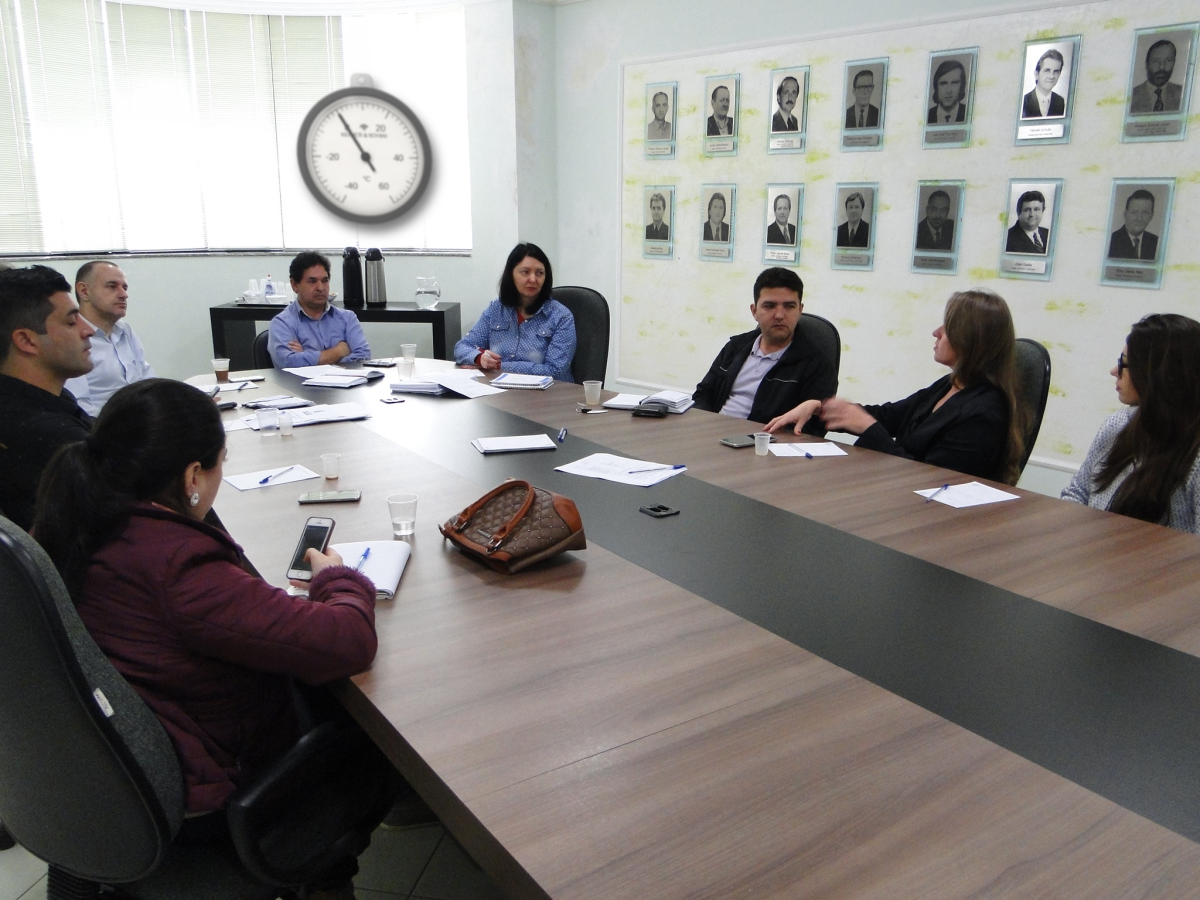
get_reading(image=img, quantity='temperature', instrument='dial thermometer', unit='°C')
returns 0 °C
